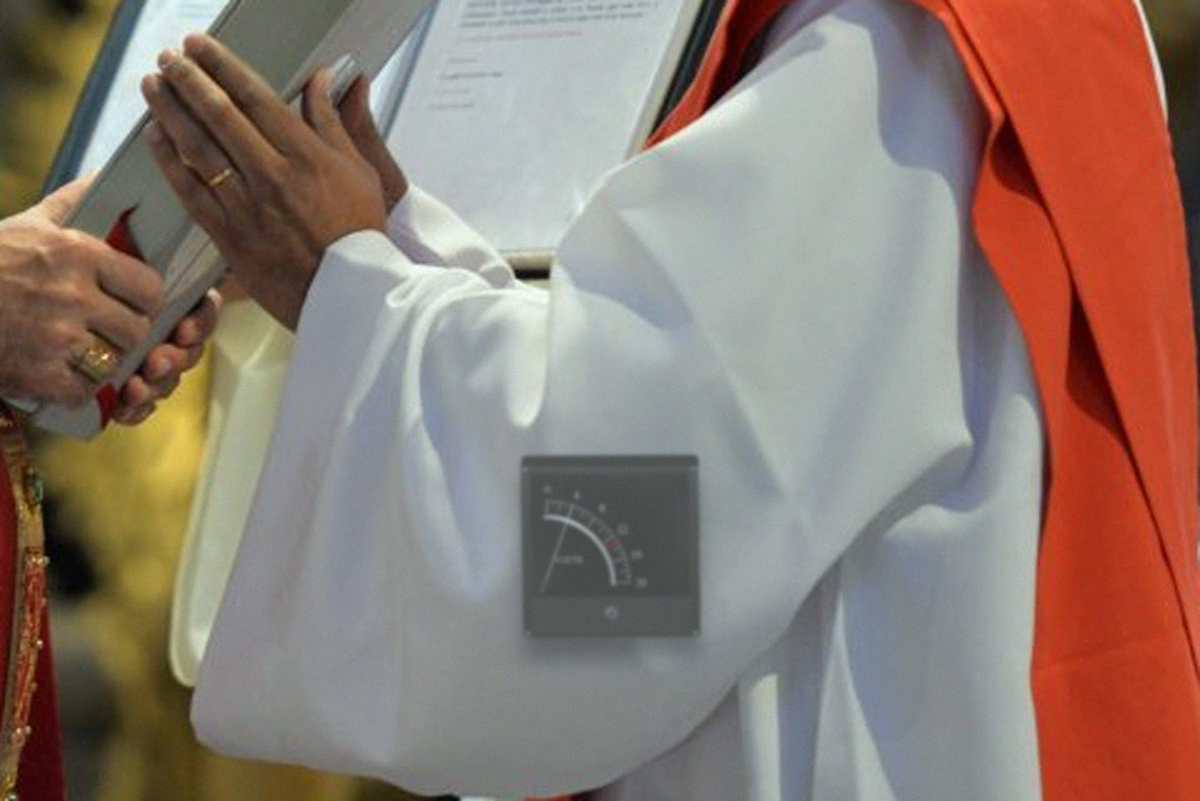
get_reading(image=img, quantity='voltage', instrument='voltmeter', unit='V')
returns 4 V
